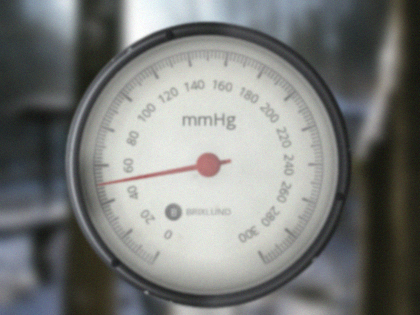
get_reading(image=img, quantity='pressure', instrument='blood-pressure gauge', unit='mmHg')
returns 50 mmHg
